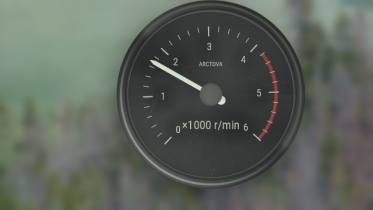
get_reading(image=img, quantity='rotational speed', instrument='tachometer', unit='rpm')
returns 1700 rpm
